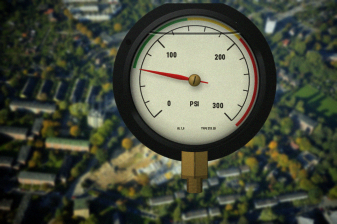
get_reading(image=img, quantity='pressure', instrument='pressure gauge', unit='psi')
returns 60 psi
